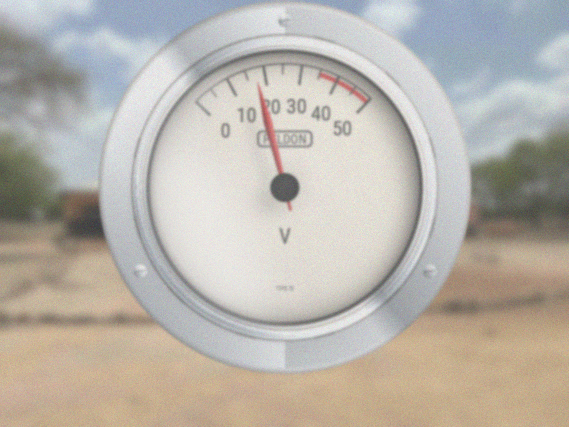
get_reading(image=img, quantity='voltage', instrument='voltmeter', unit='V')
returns 17.5 V
